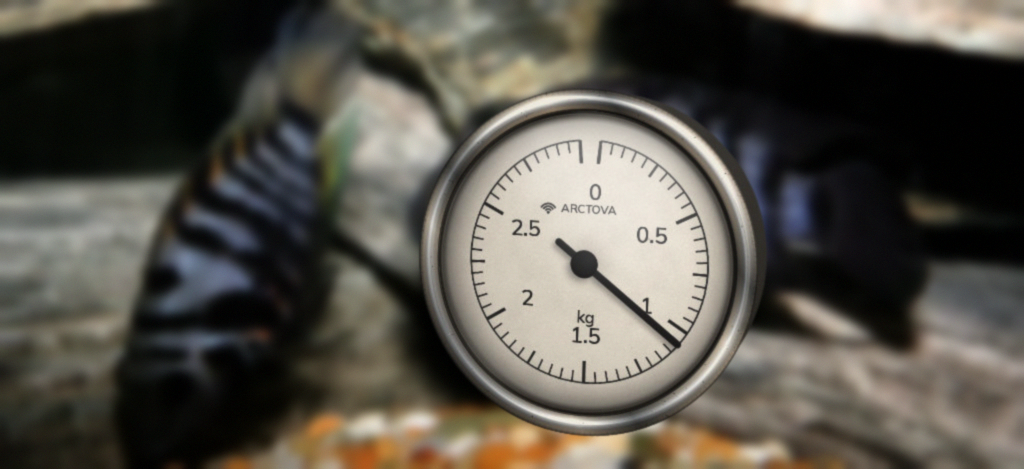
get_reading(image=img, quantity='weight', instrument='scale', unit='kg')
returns 1.05 kg
